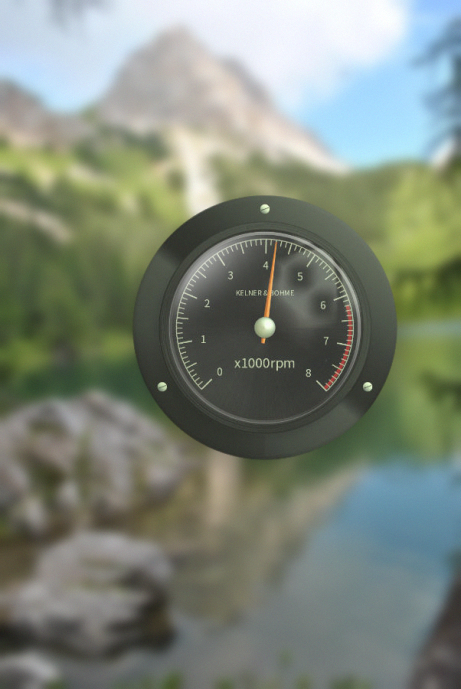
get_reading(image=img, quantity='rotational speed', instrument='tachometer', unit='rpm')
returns 4200 rpm
